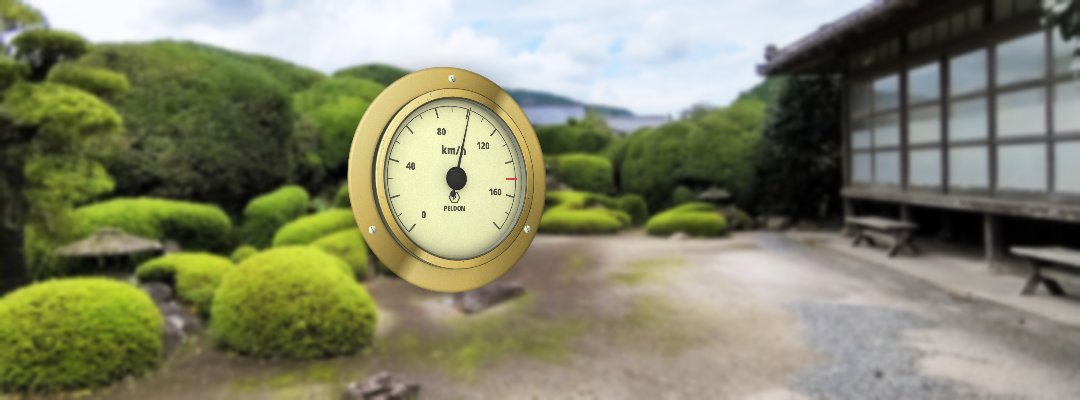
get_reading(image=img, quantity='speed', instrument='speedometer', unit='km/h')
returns 100 km/h
